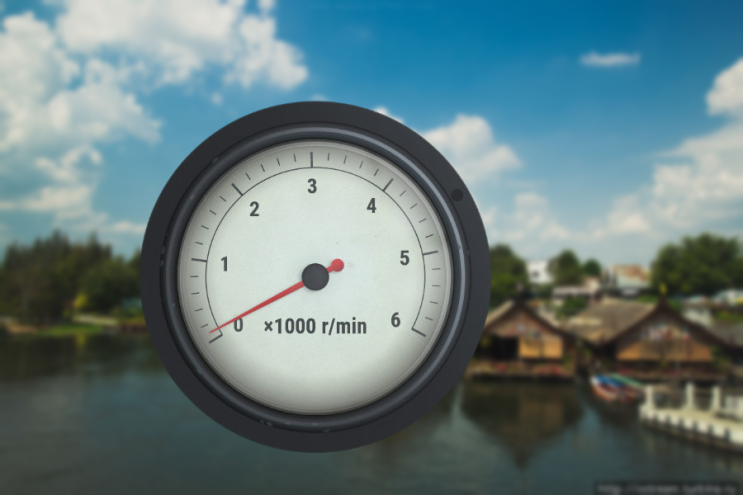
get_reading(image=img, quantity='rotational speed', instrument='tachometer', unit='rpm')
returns 100 rpm
